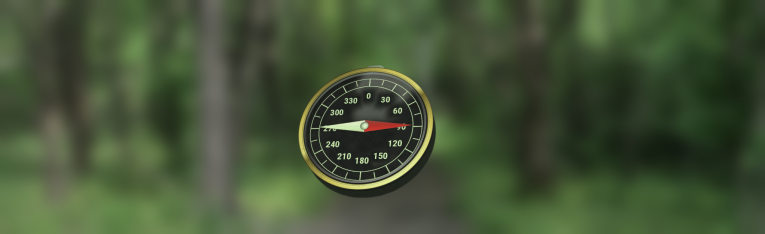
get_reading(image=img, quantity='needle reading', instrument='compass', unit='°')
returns 90 °
